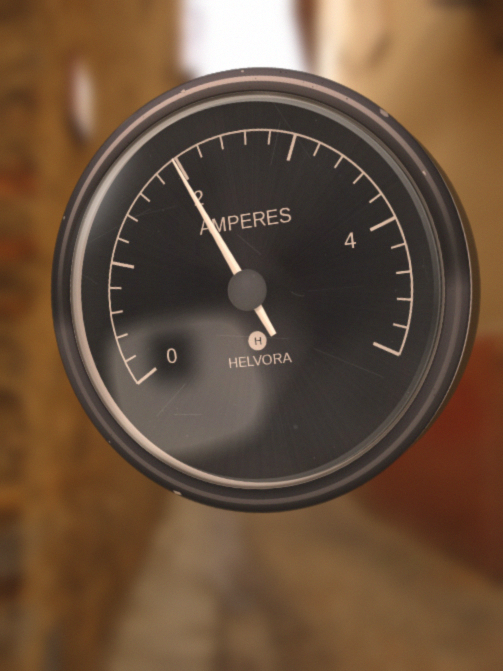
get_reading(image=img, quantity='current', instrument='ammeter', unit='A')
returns 2 A
